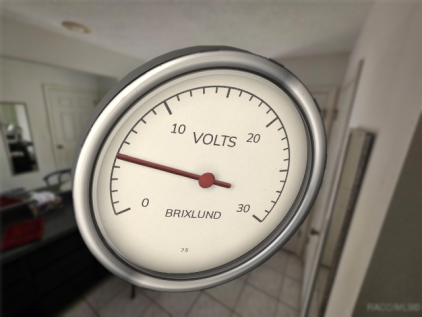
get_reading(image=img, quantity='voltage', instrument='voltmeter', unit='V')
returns 5 V
